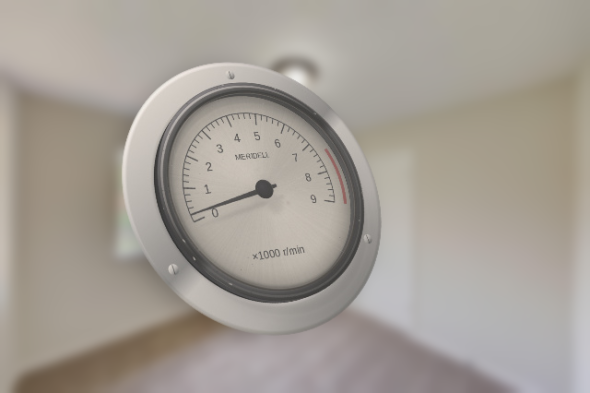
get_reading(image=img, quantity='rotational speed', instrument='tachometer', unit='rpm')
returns 200 rpm
